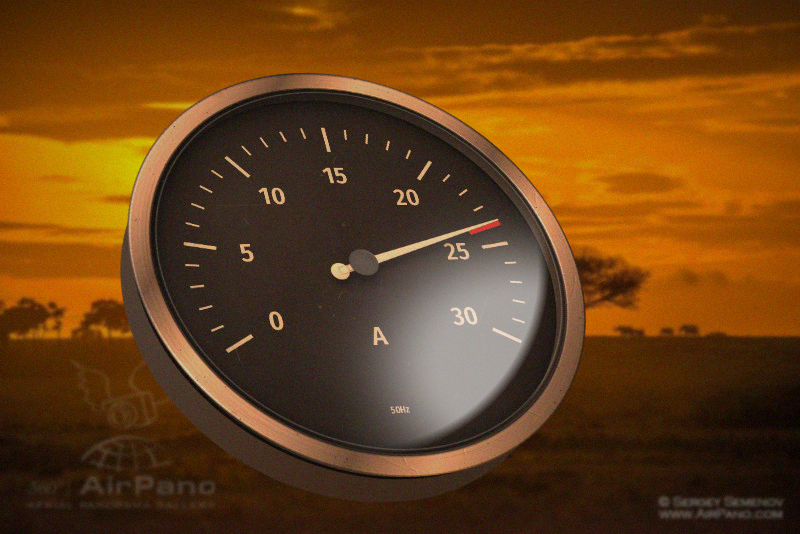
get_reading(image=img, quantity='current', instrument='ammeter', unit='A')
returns 24 A
